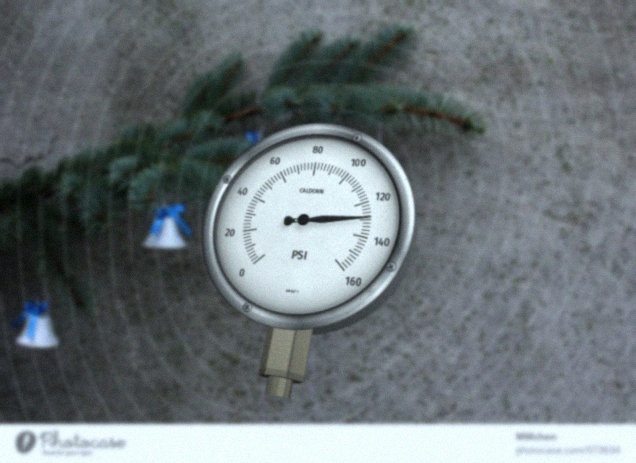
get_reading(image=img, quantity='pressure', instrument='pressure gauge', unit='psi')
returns 130 psi
